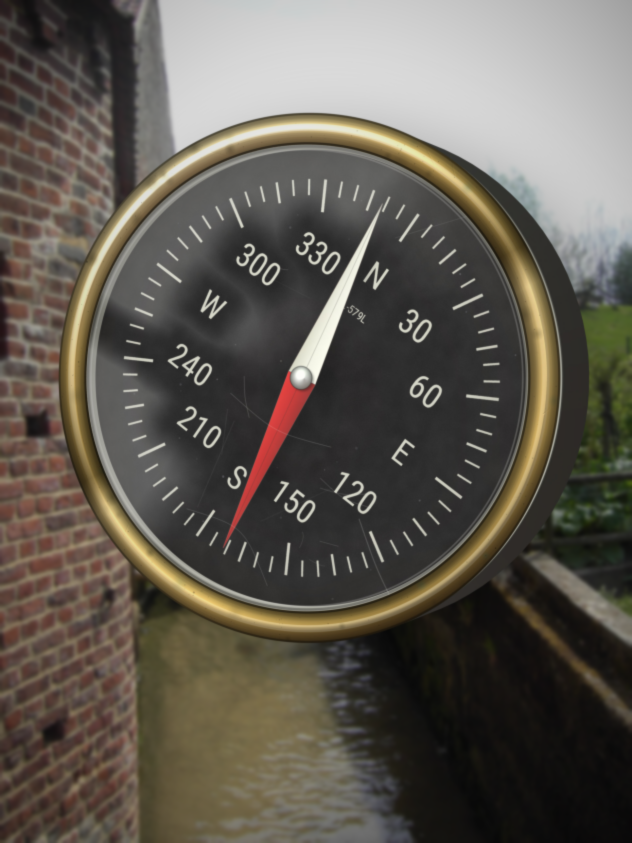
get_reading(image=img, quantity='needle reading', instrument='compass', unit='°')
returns 170 °
